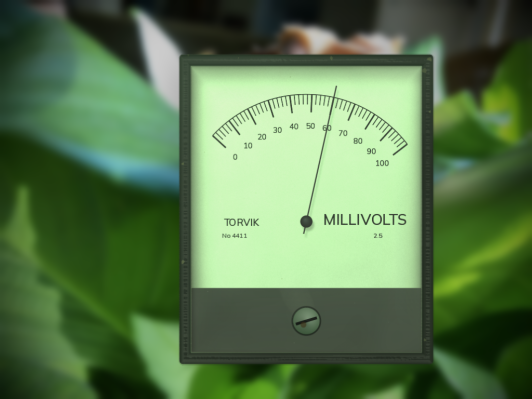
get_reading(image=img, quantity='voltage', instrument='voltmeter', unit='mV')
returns 60 mV
